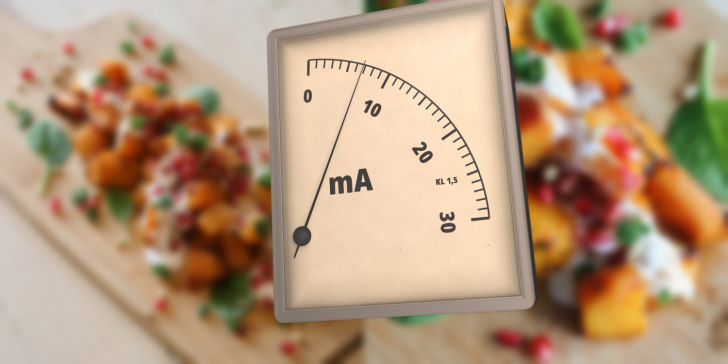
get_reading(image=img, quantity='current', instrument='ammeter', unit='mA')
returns 7 mA
